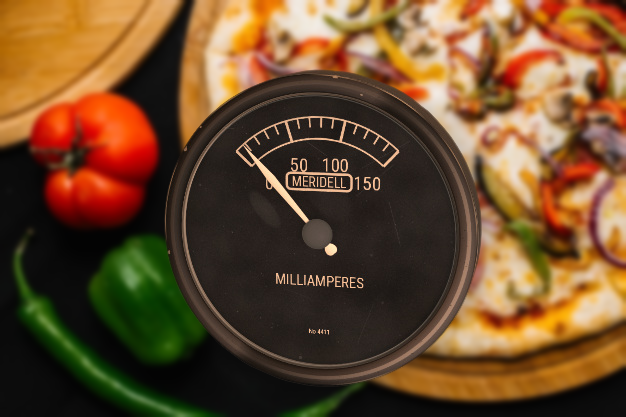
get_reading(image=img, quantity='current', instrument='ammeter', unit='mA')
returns 10 mA
